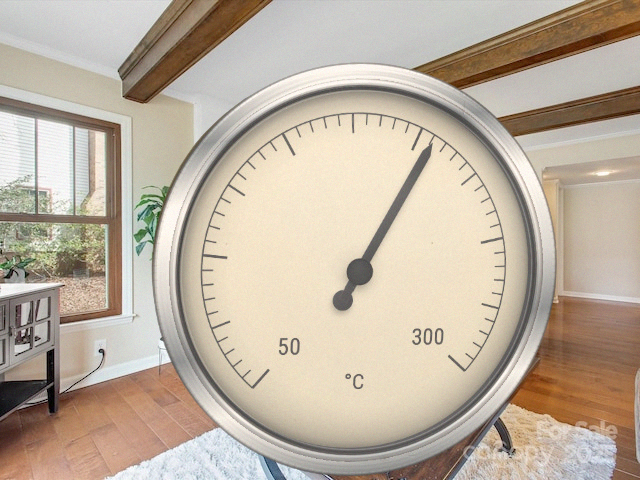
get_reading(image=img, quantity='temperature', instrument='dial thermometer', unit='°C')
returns 205 °C
